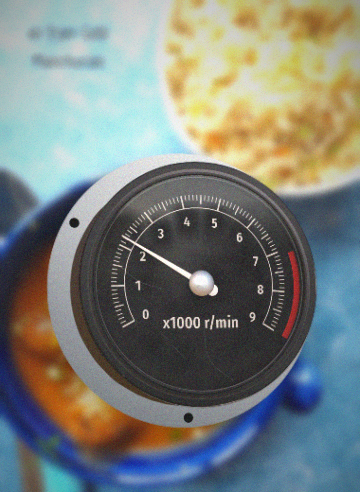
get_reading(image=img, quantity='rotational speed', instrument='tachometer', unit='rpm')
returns 2200 rpm
